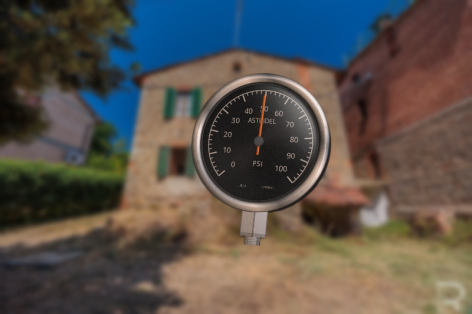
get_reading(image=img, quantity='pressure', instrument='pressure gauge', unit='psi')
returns 50 psi
